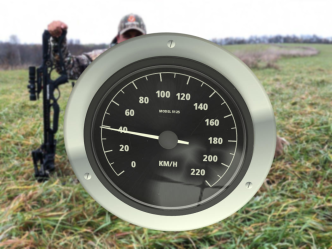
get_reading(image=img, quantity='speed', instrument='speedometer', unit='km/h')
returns 40 km/h
